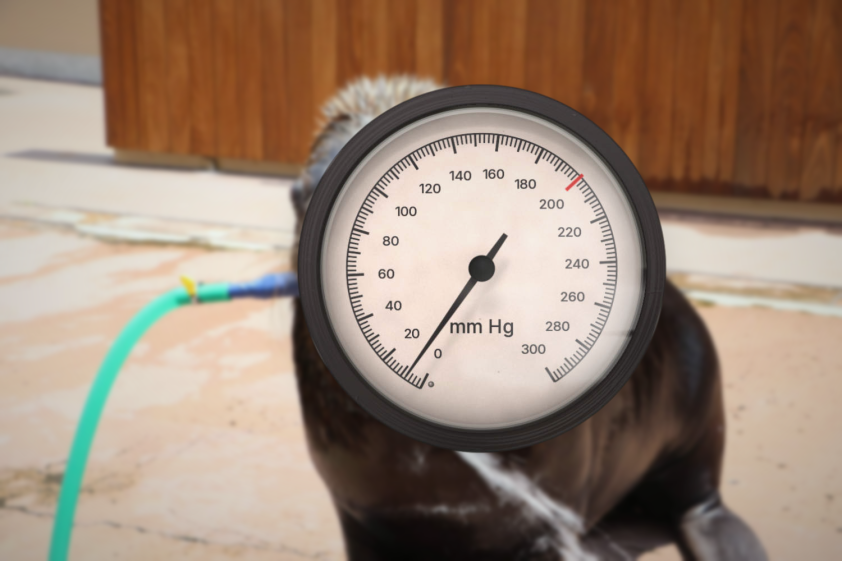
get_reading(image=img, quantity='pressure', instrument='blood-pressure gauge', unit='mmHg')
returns 8 mmHg
